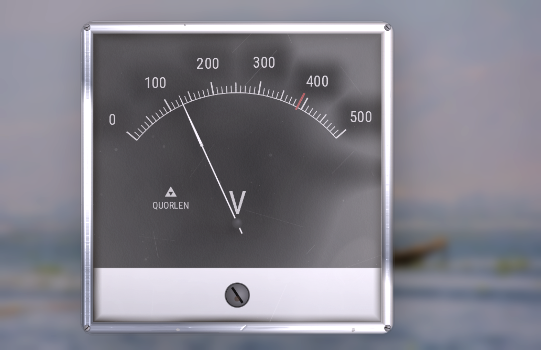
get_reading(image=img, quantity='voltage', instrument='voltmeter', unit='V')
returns 130 V
